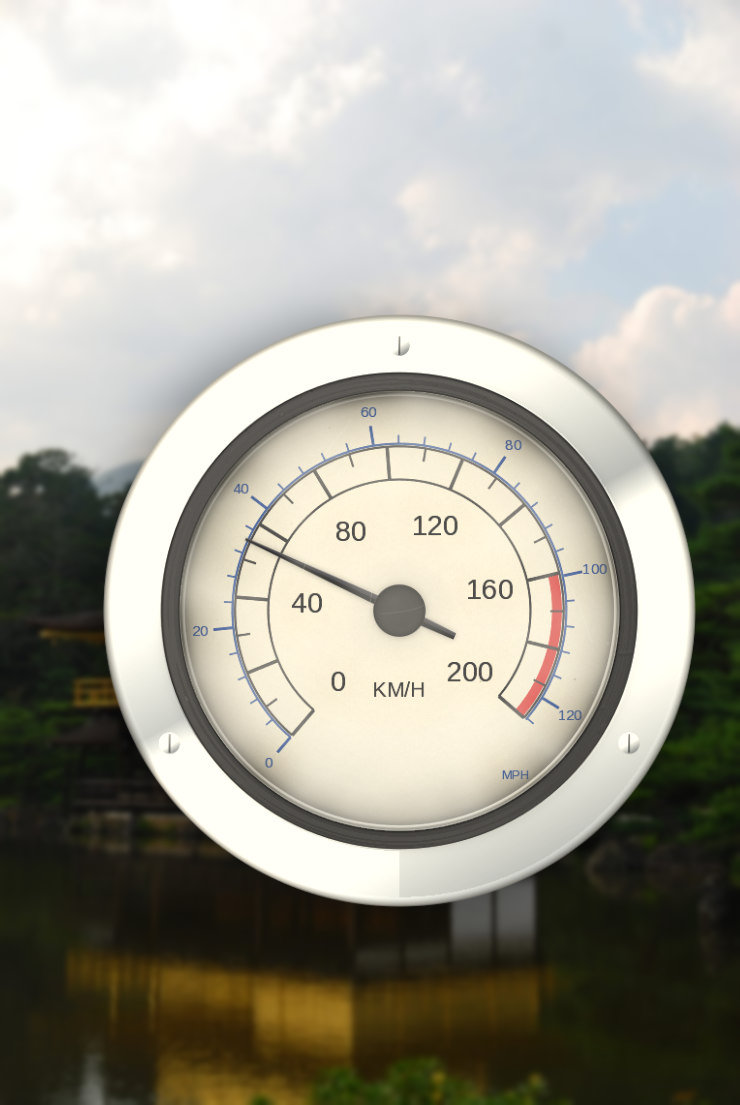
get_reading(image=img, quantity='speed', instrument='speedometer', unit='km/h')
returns 55 km/h
